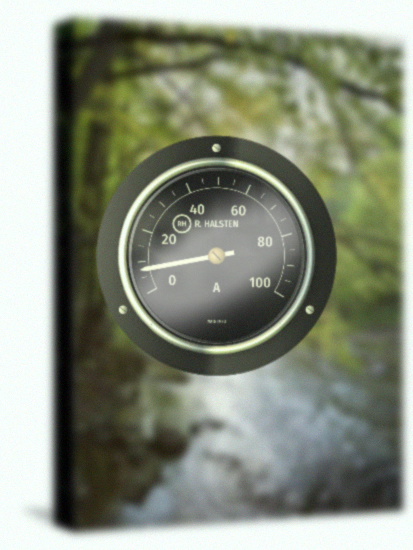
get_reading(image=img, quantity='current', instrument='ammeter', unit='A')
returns 7.5 A
